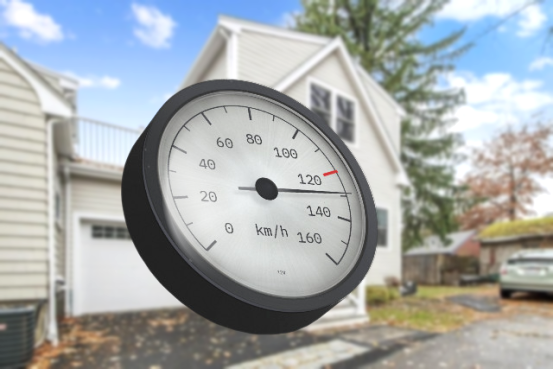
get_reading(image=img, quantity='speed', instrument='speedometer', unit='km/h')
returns 130 km/h
